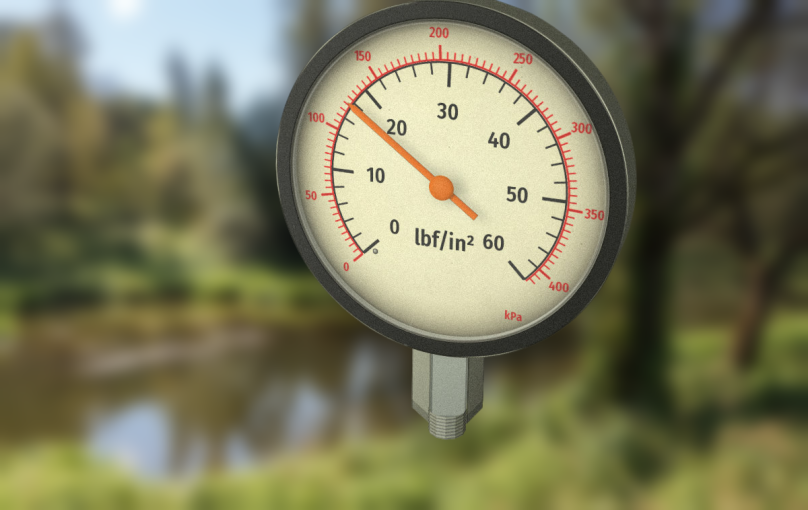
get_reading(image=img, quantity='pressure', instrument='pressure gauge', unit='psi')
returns 18 psi
